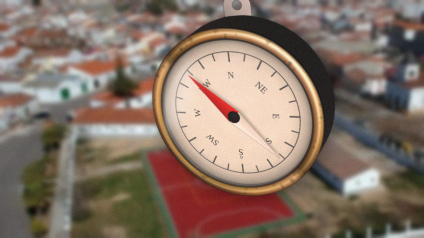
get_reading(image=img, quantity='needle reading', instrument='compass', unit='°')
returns 315 °
